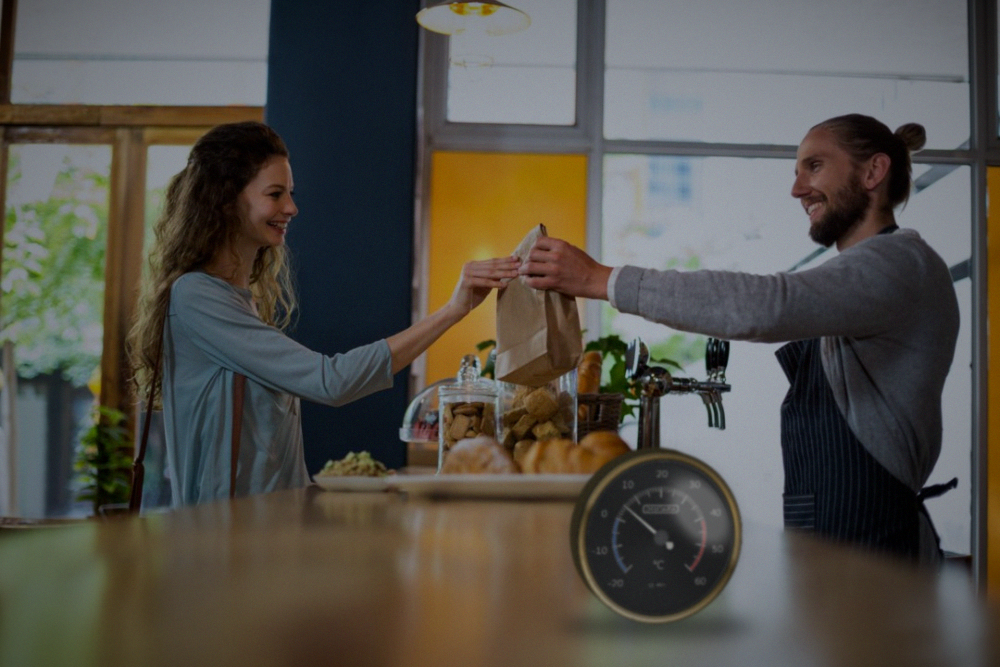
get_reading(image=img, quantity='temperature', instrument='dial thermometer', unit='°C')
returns 5 °C
